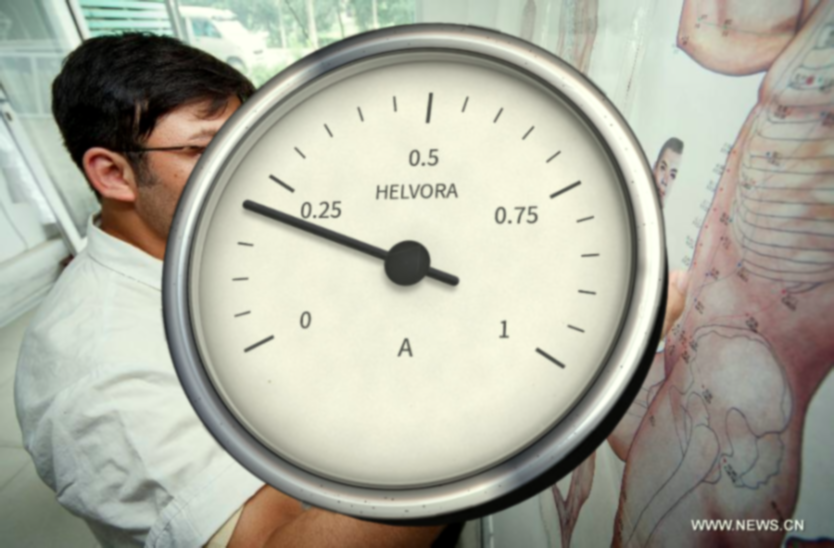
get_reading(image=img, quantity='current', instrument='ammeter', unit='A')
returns 0.2 A
